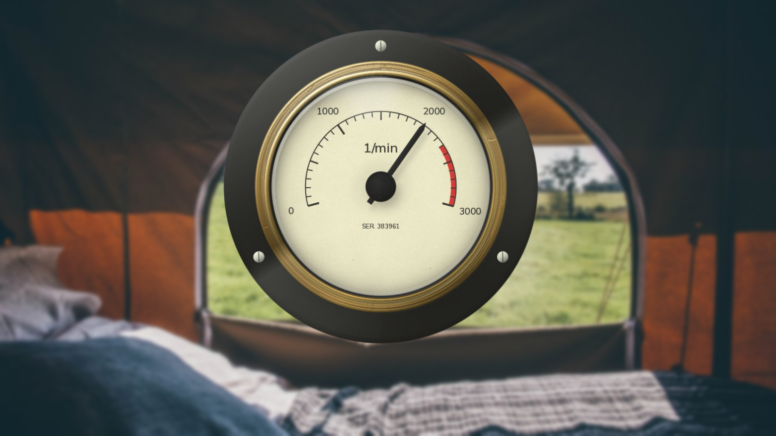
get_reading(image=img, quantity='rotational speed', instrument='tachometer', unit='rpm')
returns 2000 rpm
